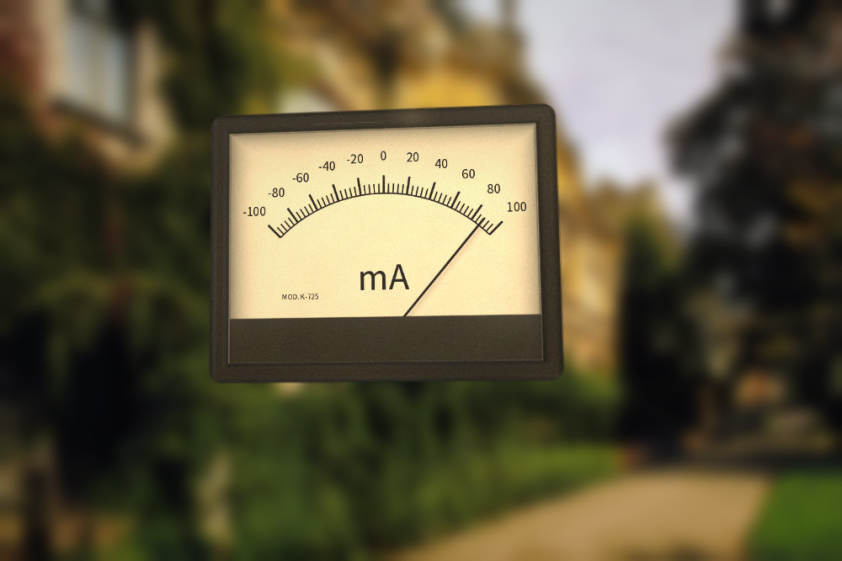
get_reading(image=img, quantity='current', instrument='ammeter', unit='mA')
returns 88 mA
